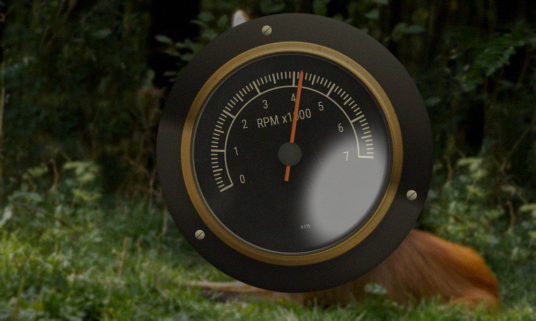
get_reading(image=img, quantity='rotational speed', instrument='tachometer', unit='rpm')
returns 4200 rpm
